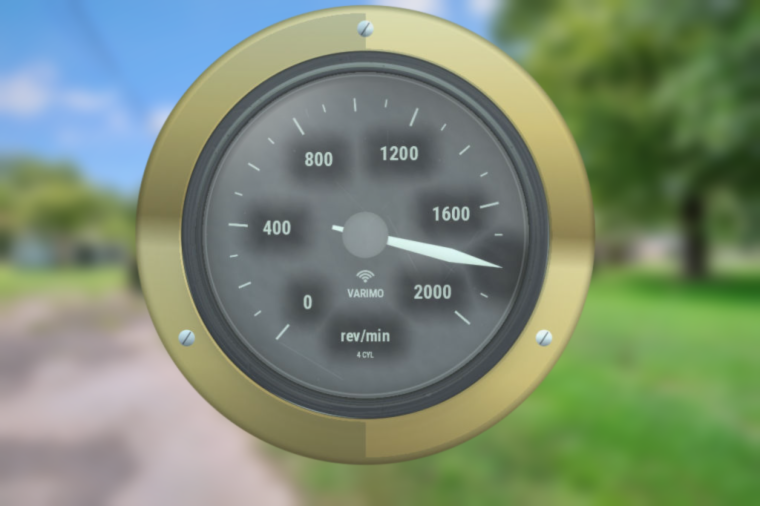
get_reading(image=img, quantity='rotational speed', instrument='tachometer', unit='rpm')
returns 1800 rpm
